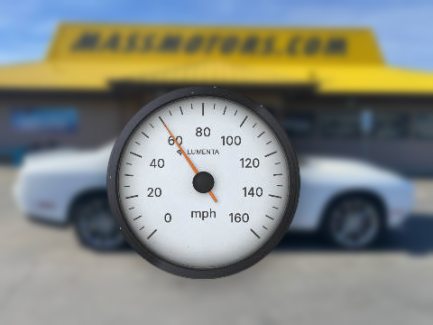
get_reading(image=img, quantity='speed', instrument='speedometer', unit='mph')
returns 60 mph
